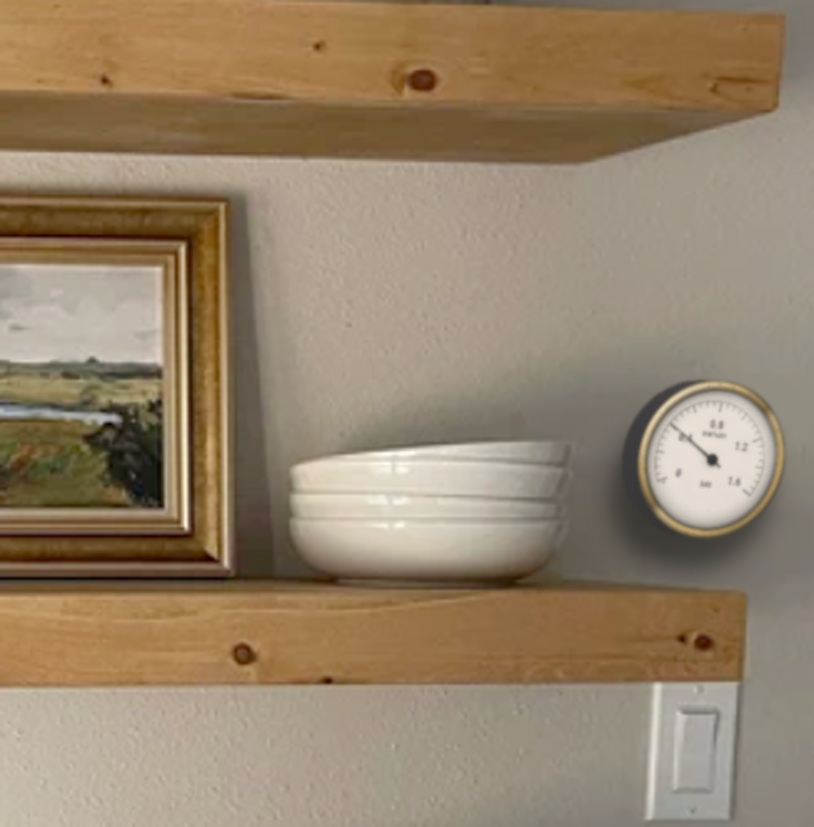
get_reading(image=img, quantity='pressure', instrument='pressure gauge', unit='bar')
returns 0.4 bar
